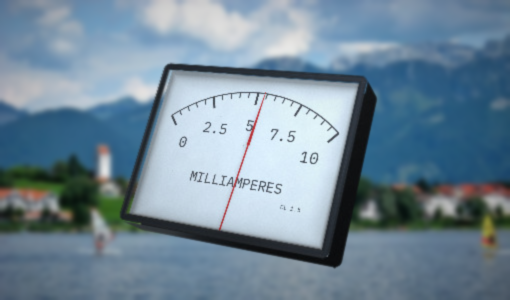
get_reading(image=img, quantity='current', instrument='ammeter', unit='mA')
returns 5.5 mA
